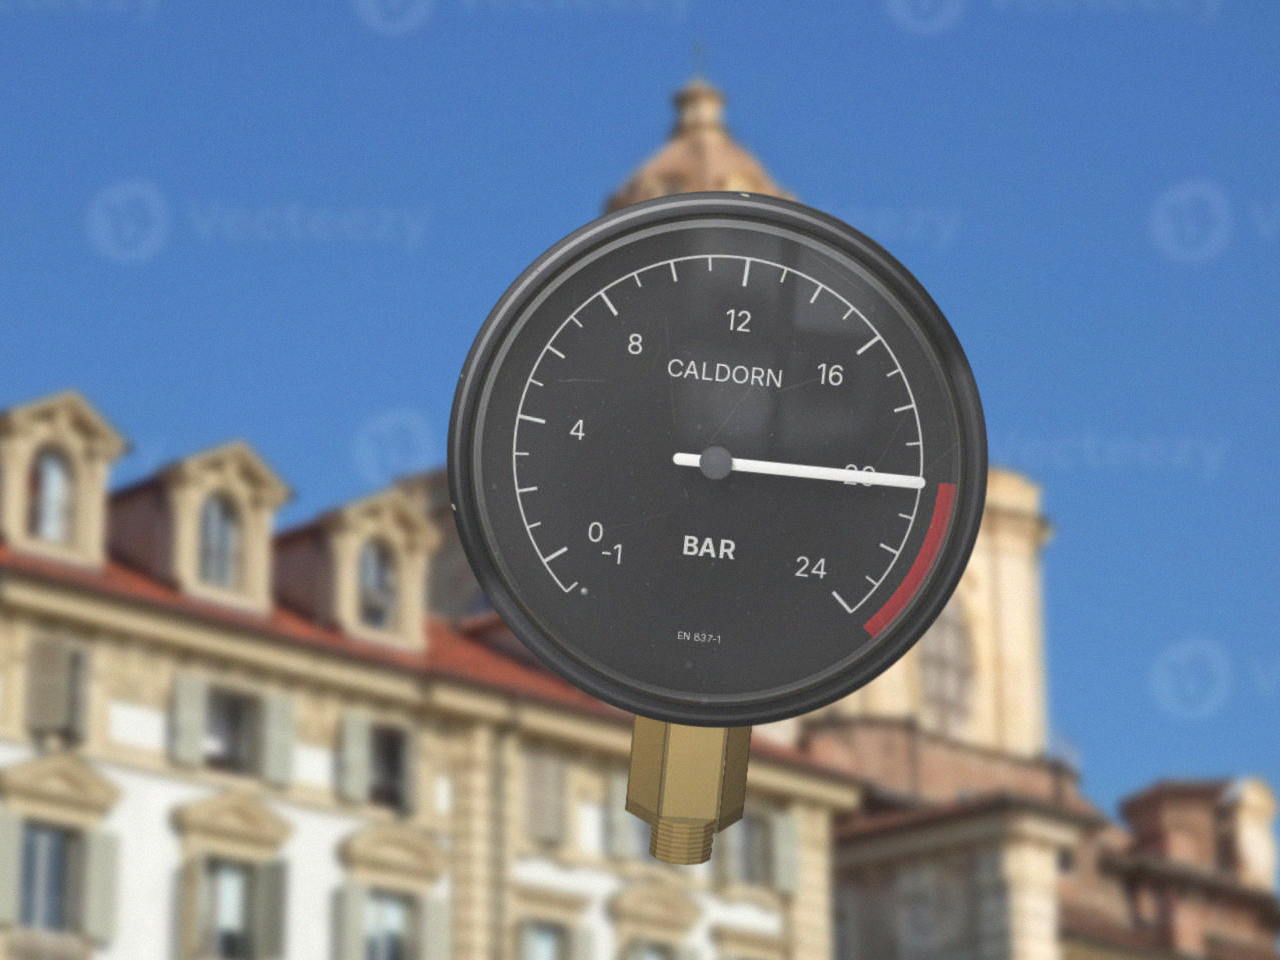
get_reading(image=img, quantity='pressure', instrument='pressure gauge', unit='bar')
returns 20 bar
